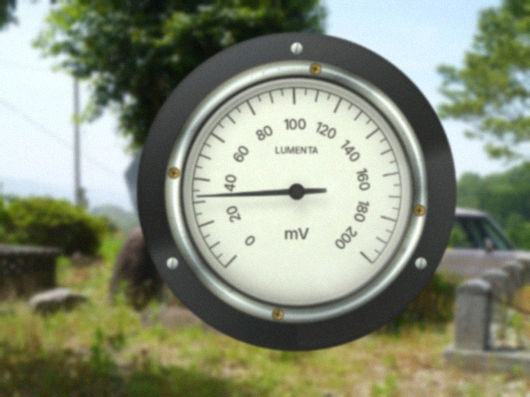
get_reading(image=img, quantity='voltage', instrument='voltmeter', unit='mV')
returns 32.5 mV
